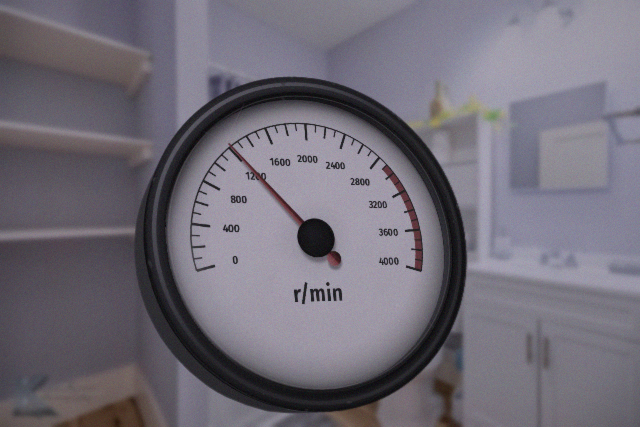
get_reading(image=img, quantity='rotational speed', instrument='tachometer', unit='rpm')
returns 1200 rpm
